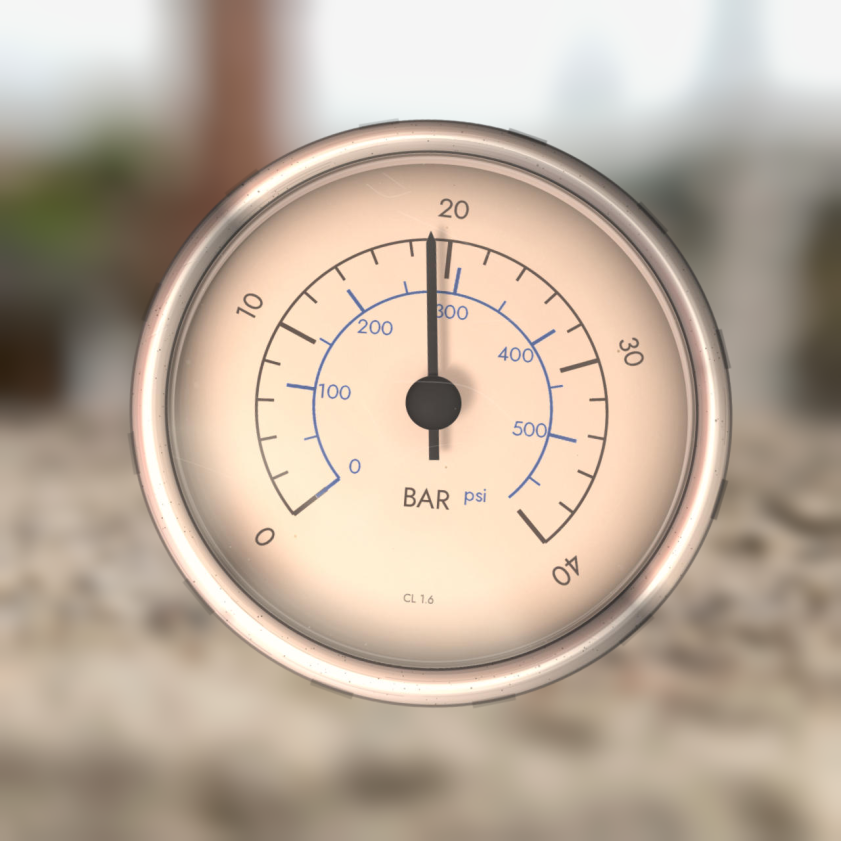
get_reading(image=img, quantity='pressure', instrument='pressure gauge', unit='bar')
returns 19 bar
